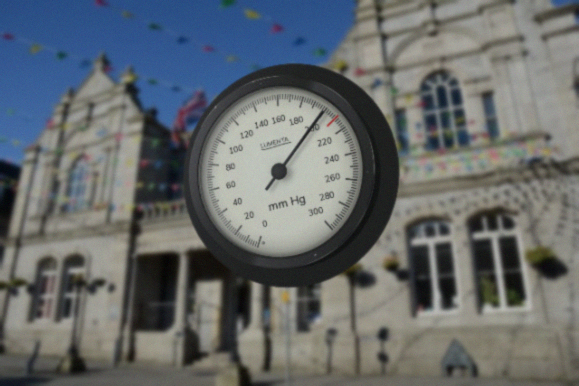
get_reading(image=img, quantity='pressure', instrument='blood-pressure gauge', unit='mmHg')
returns 200 mmHg
